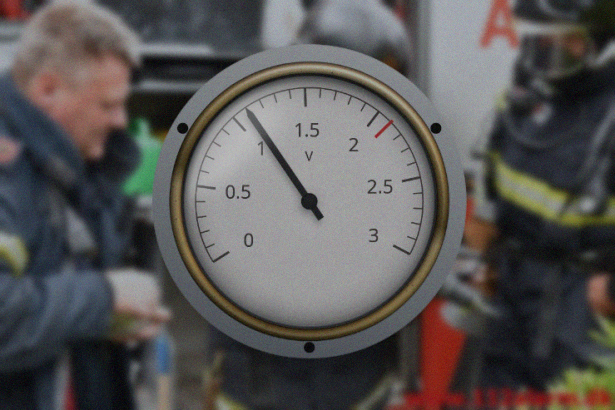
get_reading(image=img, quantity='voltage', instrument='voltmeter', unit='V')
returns 1.1 V
